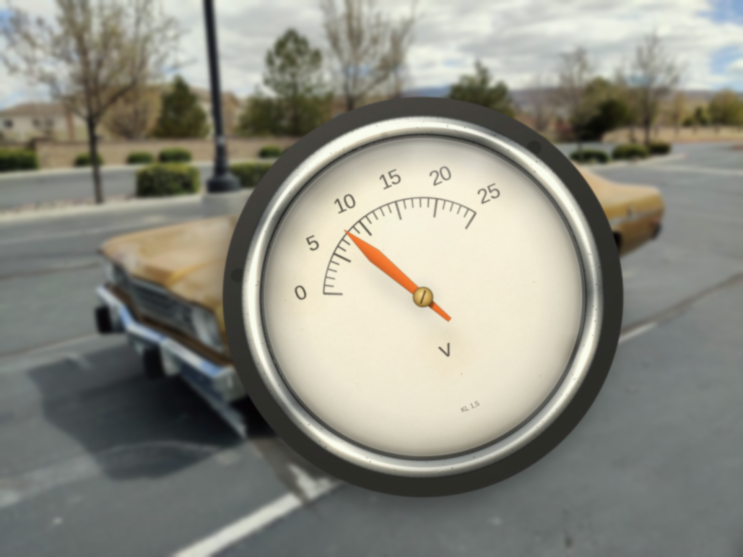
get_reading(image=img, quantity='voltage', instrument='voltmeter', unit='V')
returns 8 V
